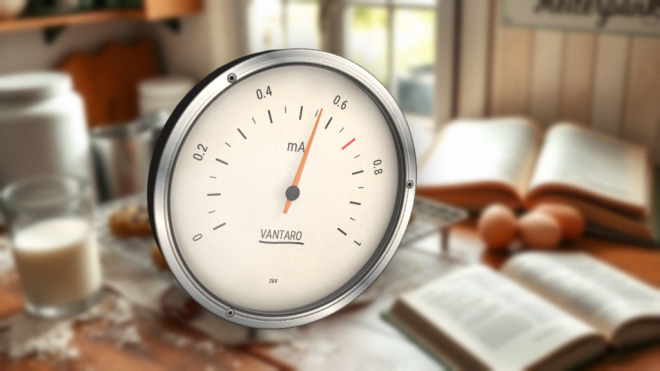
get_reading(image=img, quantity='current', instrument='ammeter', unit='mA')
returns 0.55 mA
